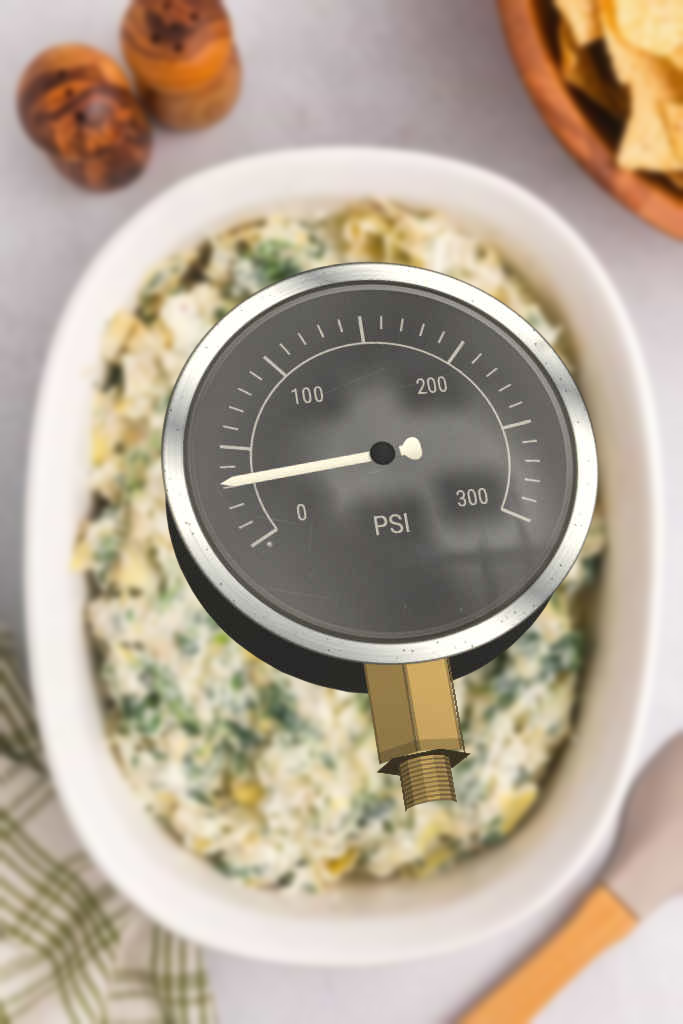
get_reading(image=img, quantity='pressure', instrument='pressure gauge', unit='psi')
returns 30 psi
